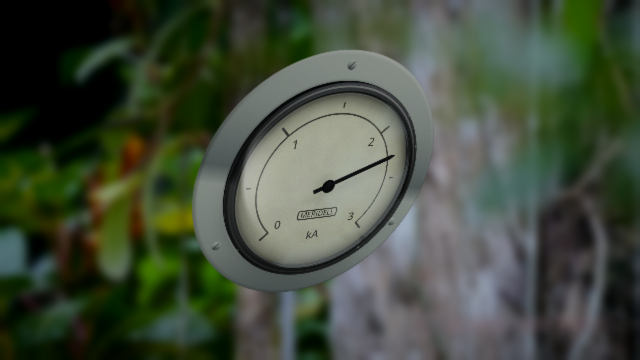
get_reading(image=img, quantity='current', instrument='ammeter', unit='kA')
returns 2.25 kA
